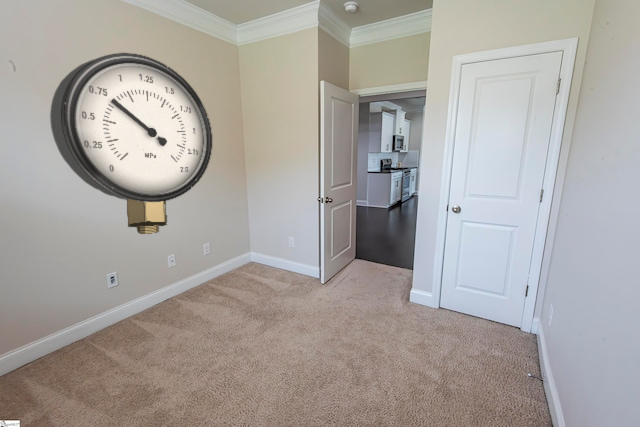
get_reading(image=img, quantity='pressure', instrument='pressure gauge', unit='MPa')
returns 0.75 MPa
